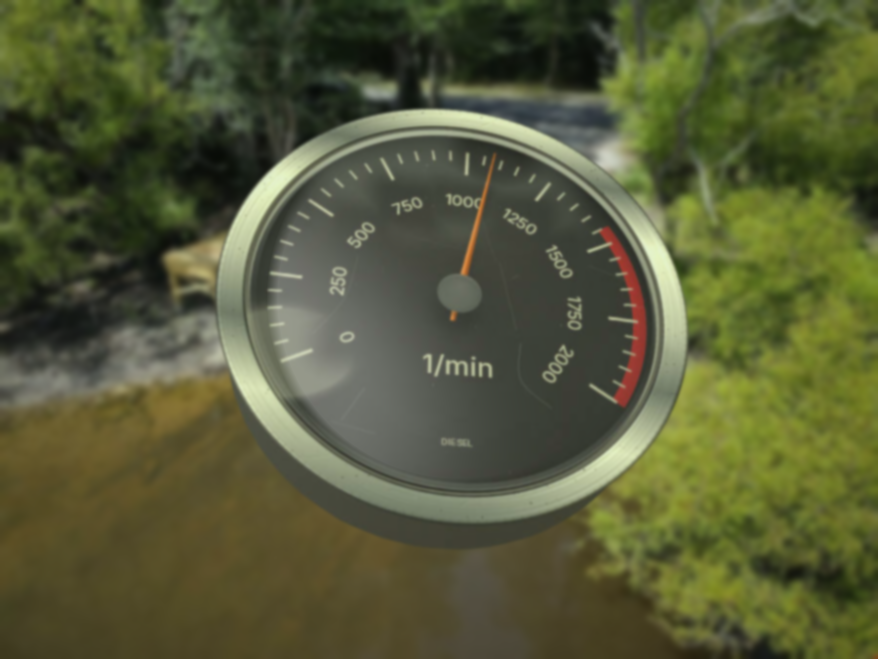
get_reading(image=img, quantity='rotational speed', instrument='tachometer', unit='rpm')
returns 1075 rpm
